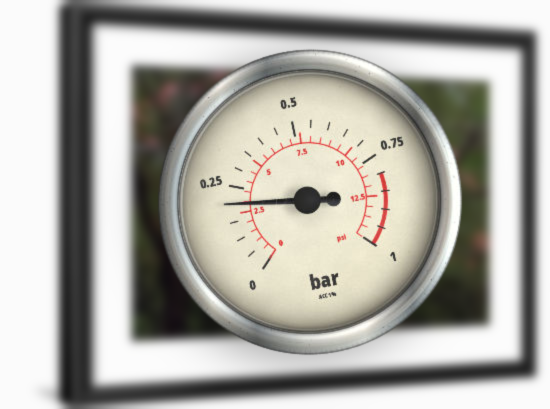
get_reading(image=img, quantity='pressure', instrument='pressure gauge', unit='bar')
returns 0.2 bar
